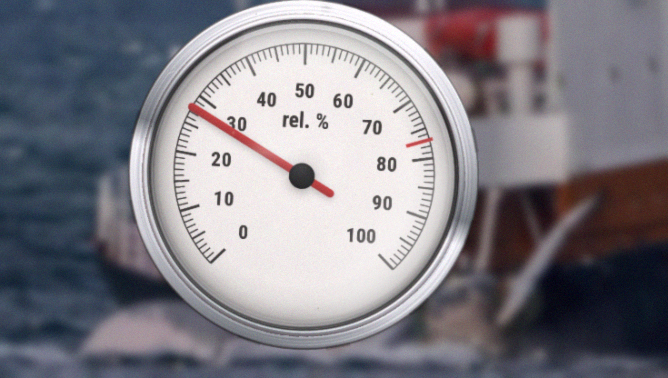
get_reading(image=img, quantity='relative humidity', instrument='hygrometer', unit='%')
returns 28 %
